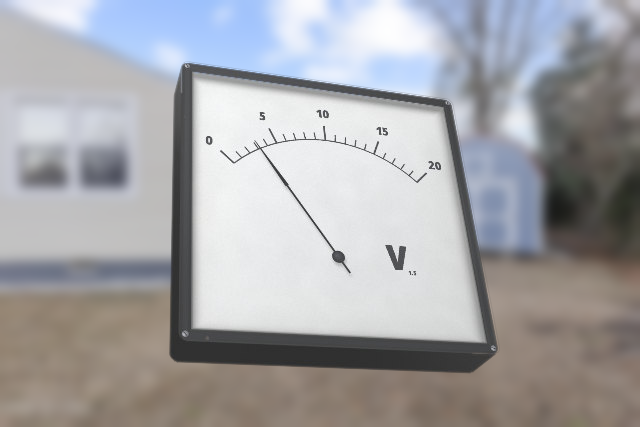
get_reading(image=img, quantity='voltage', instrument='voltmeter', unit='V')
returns 3 V
